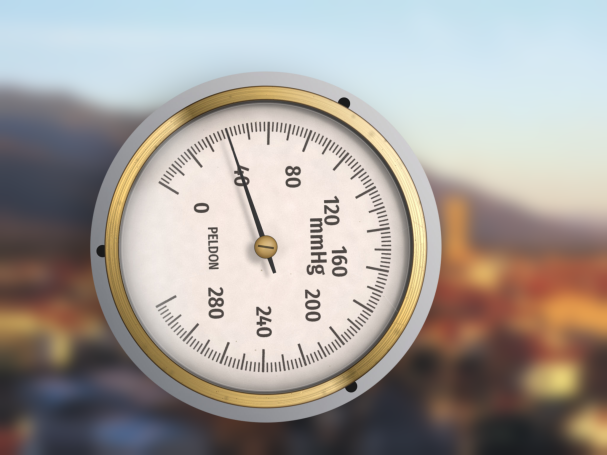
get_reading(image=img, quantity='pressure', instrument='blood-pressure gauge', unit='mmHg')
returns 40 mmHg
